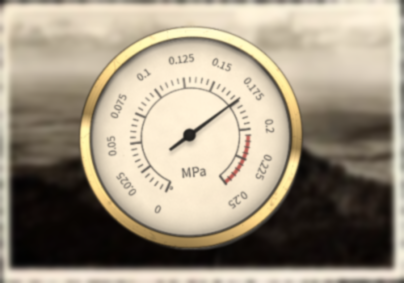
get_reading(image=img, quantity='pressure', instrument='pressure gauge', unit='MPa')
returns 0.175 MPa
